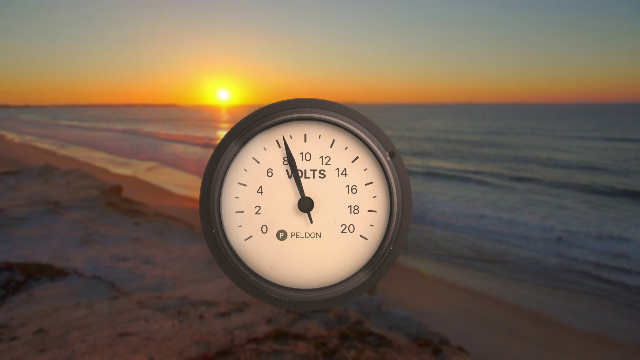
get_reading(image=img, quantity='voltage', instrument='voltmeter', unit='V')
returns 8.5 V
